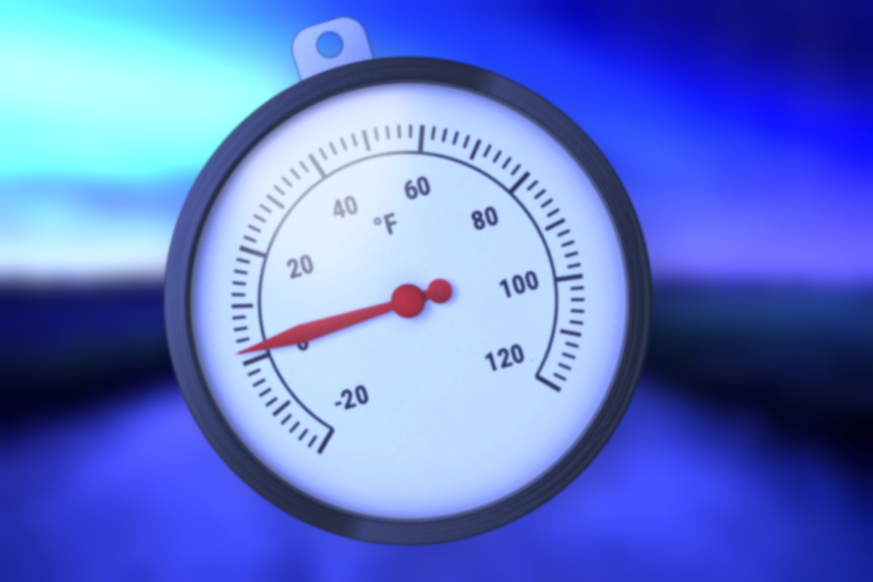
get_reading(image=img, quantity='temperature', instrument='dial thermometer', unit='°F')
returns 2 °F
